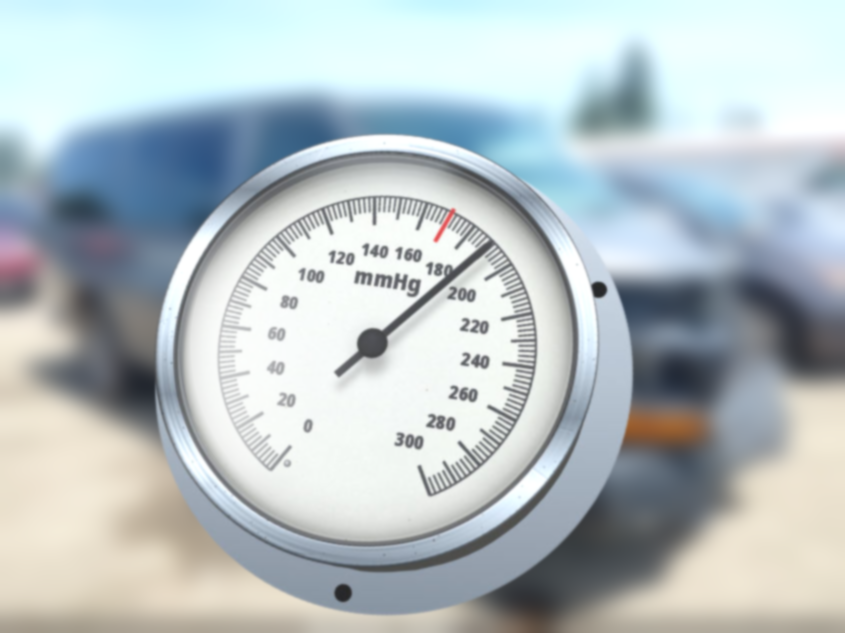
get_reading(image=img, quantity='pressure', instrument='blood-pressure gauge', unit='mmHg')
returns 190 mmHg
